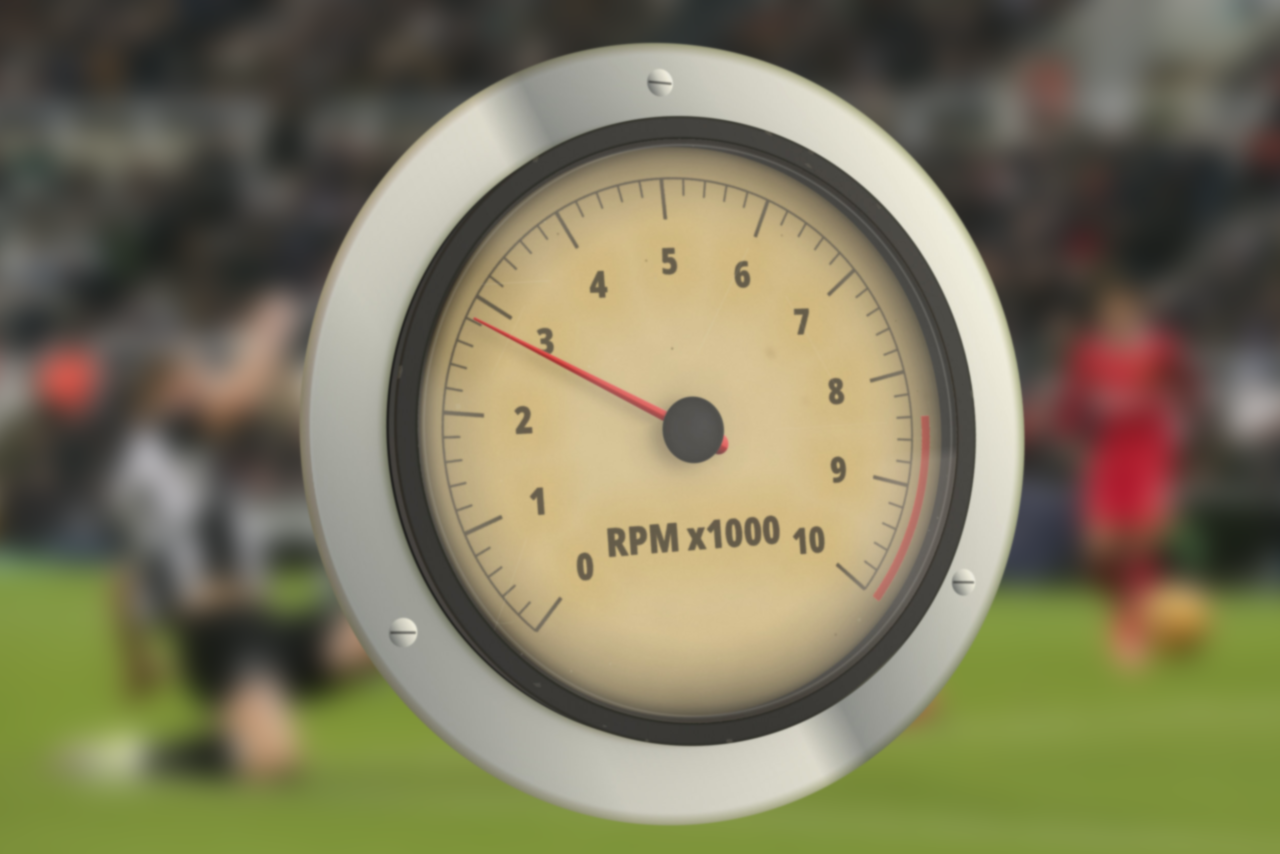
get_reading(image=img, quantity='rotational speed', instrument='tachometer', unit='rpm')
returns 2800 rpm
